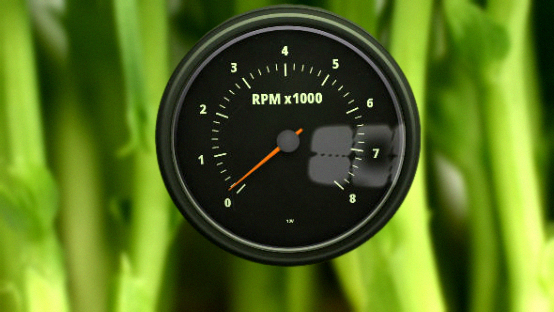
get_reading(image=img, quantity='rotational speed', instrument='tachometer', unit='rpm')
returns 200 rpm
